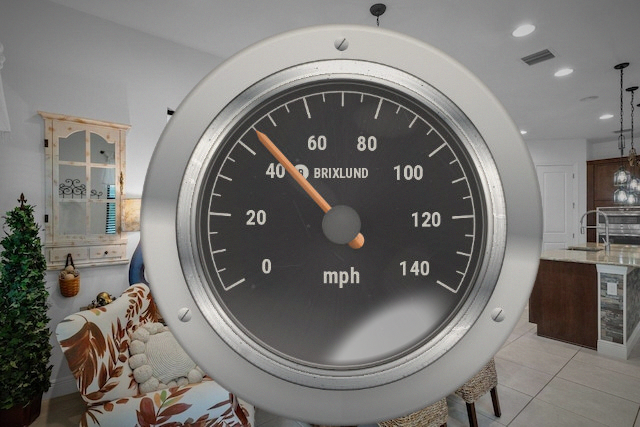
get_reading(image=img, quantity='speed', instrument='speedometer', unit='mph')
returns 45 mph
